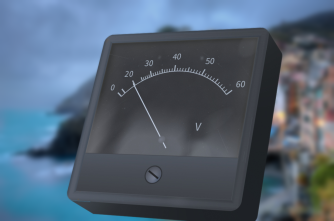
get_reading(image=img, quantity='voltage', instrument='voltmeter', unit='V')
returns 20 V
